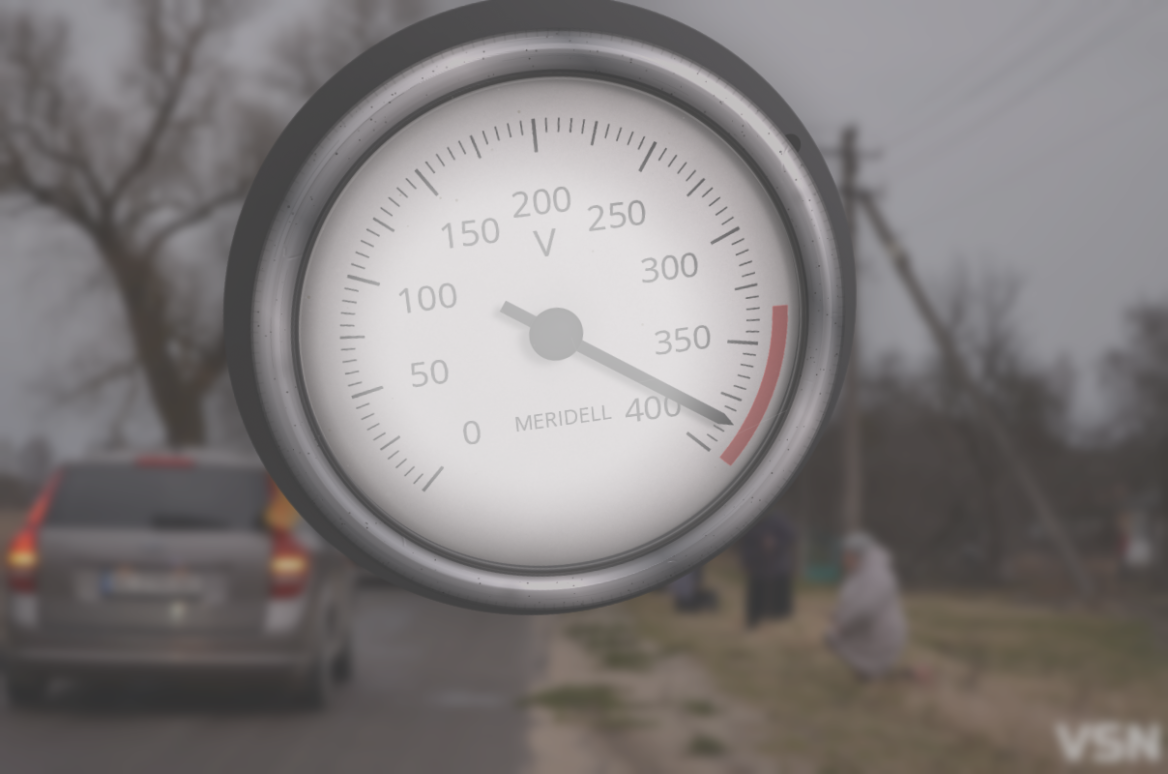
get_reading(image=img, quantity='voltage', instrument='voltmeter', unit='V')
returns 385 V
